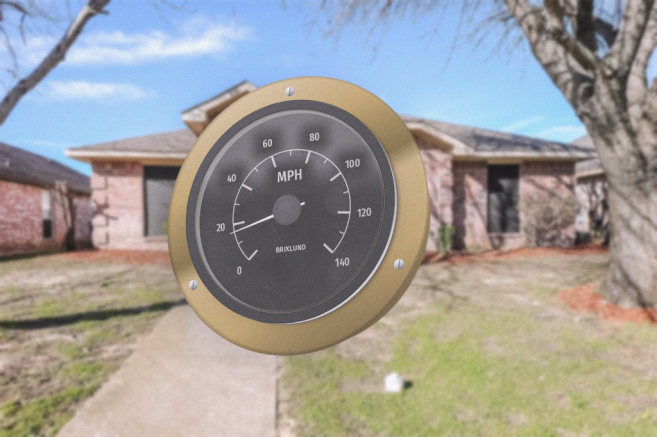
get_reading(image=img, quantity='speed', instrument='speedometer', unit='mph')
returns 15 mph
